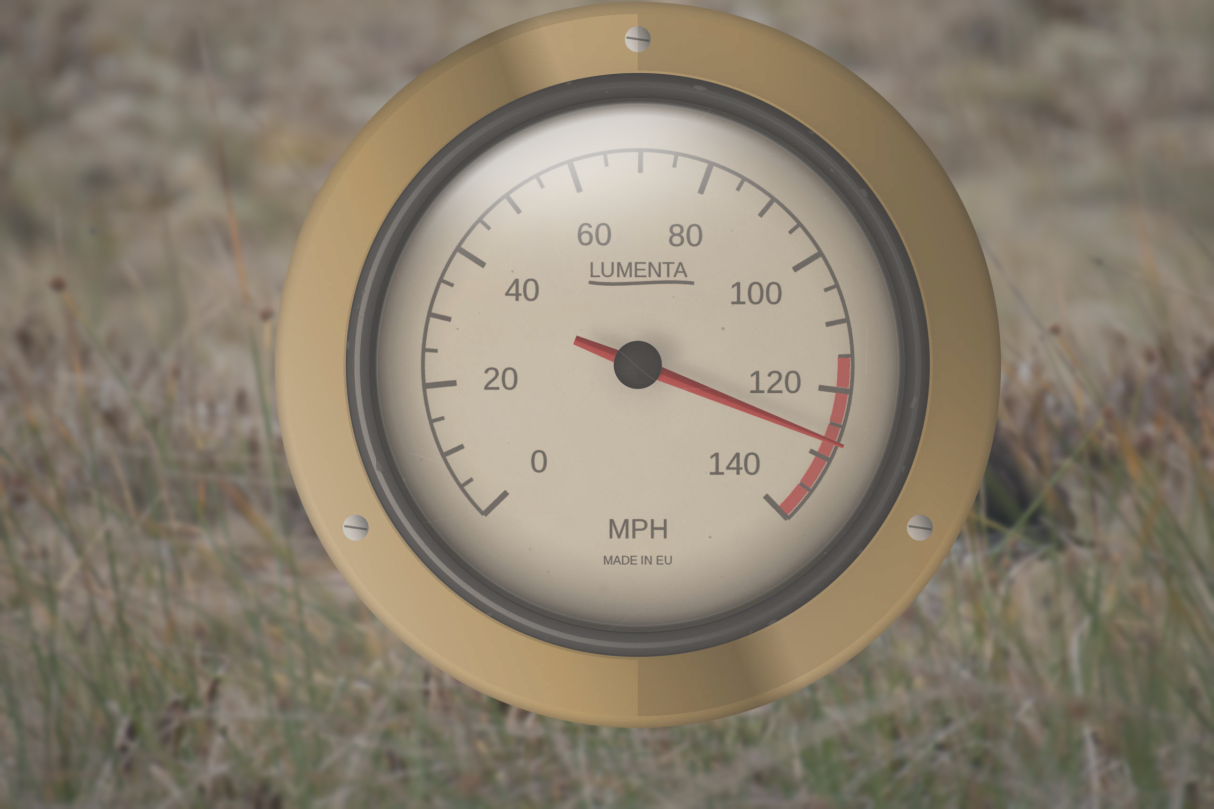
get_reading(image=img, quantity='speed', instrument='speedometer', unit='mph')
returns 127.5 mph
